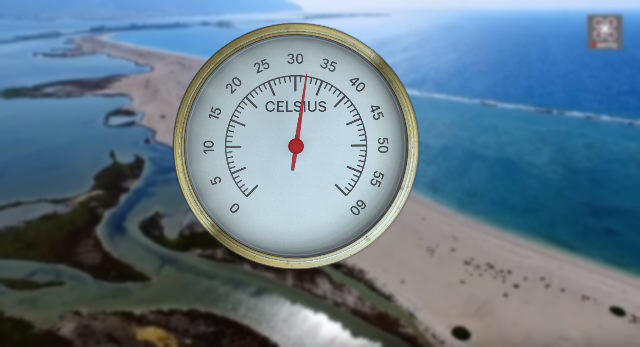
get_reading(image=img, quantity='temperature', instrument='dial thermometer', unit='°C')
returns 32 °C
